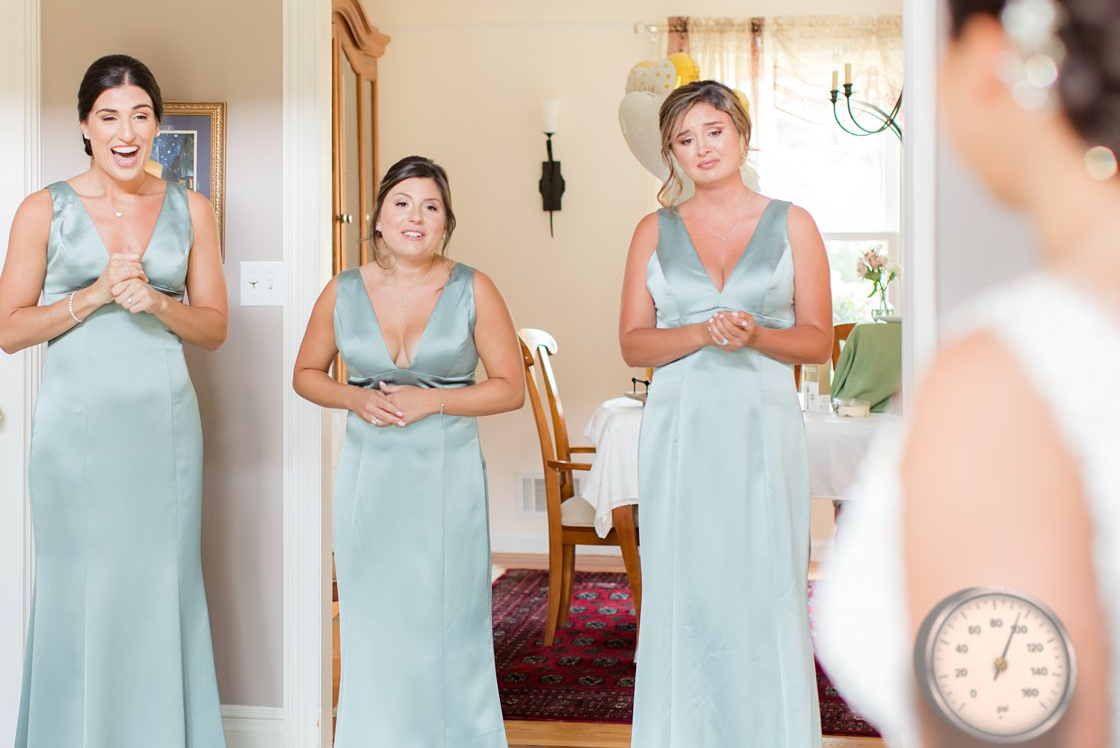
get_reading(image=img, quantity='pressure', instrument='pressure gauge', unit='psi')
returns 95 psi
